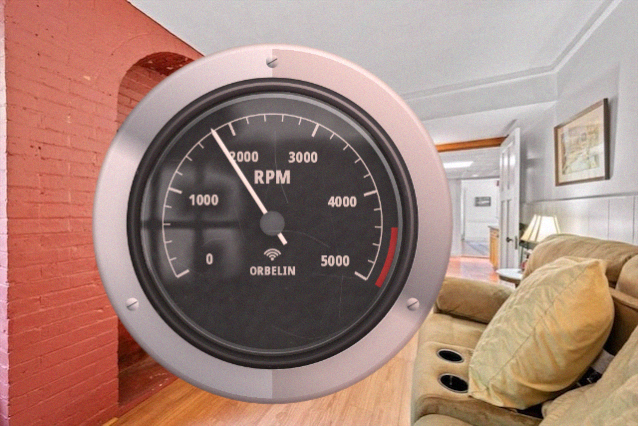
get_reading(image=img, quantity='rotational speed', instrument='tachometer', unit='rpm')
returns 1800 rpm
